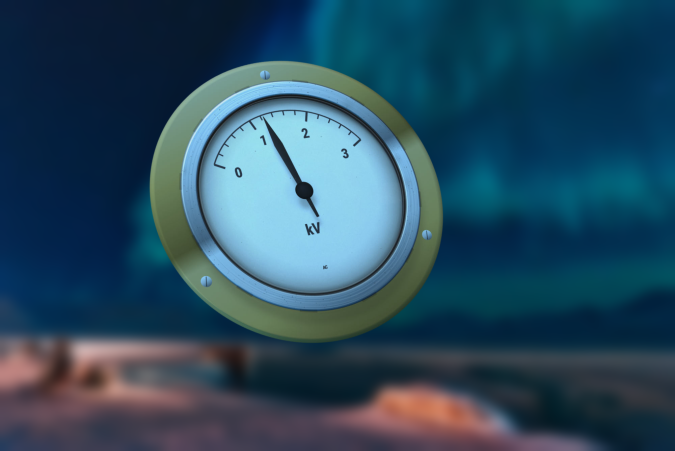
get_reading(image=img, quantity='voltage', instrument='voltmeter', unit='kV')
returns 1.2 kV
